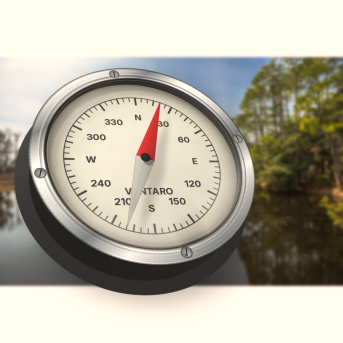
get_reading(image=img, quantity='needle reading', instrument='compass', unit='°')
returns 20 °
